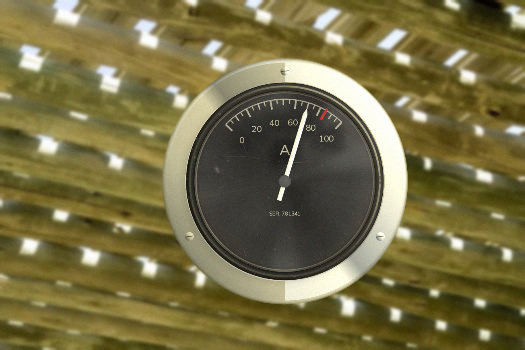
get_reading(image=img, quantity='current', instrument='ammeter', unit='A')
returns 70 A
